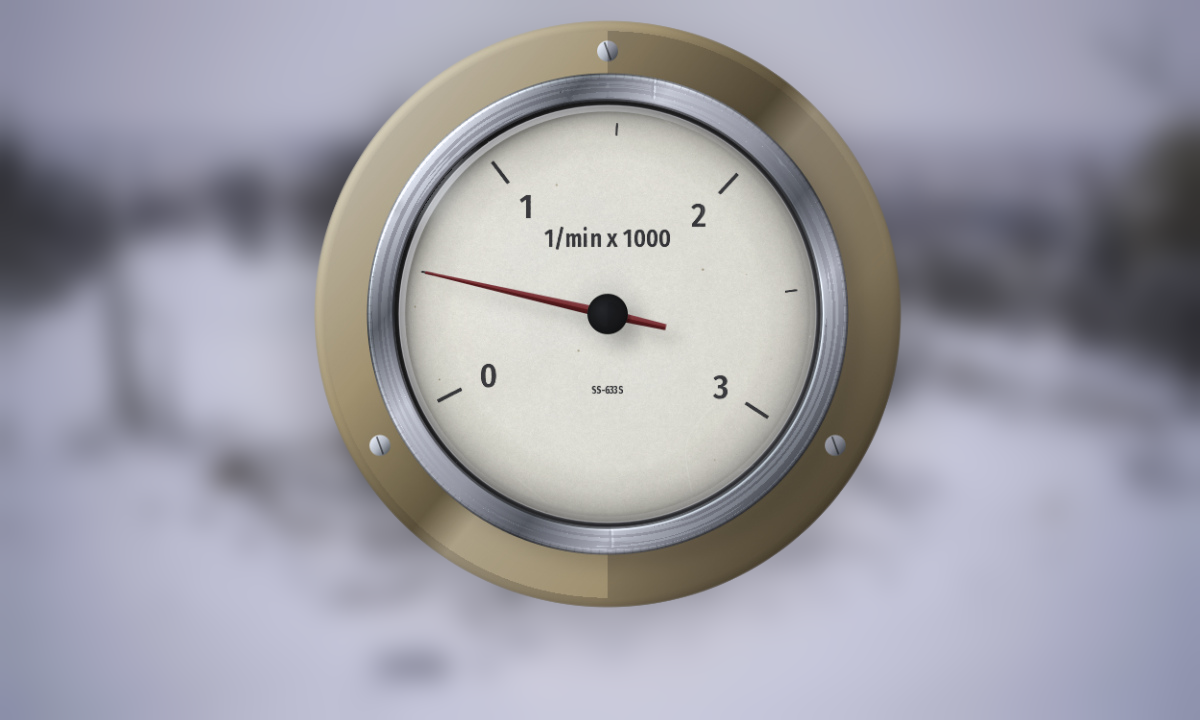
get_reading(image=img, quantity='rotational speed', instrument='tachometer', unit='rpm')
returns 500 rpm
